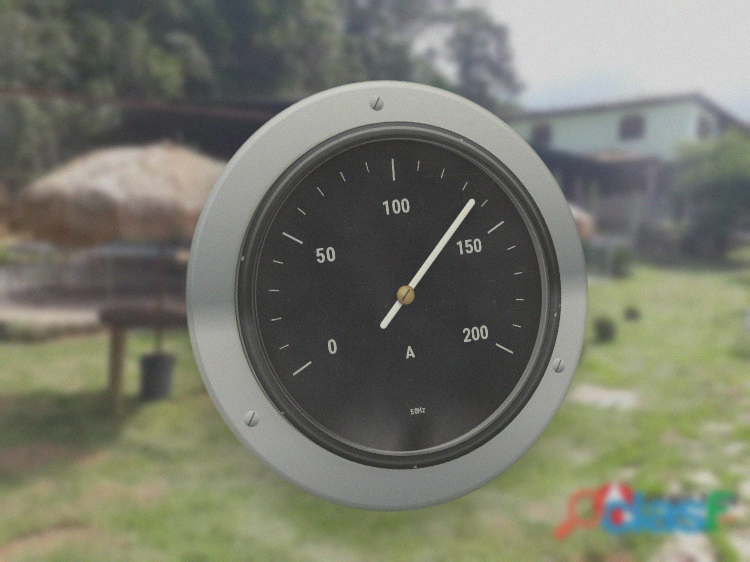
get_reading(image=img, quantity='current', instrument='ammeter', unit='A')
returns 135 A
